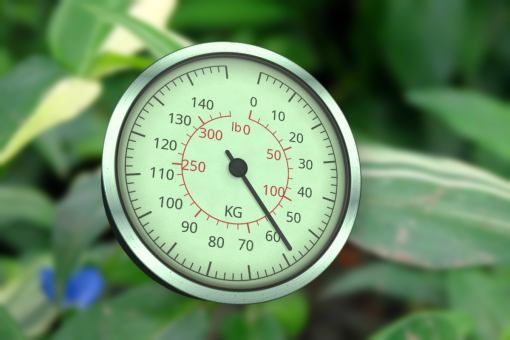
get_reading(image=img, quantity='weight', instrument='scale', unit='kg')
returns 58 kg
